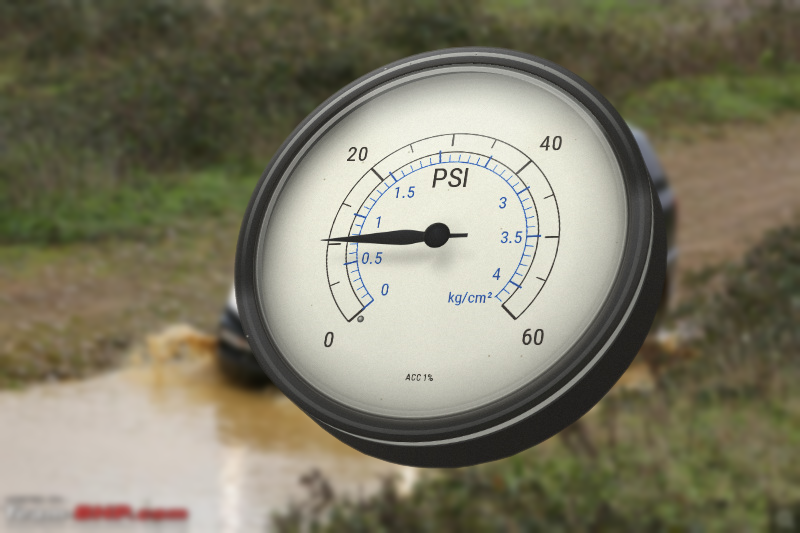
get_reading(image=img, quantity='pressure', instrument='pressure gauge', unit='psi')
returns 10 psi
